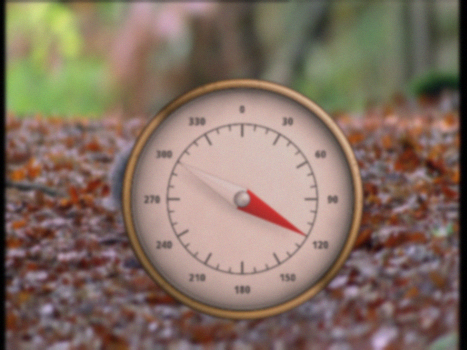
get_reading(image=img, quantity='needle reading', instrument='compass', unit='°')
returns 120 °
